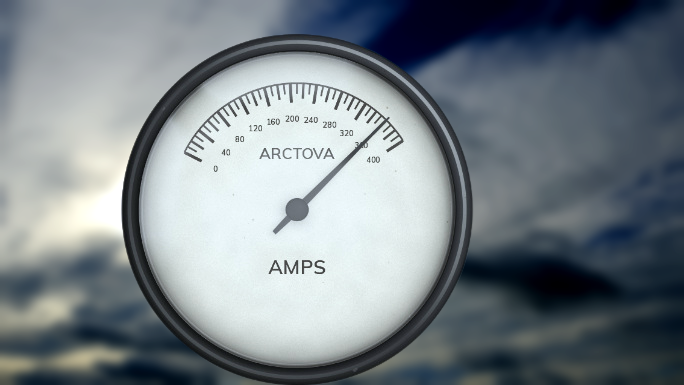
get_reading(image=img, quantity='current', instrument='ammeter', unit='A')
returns 360 A
